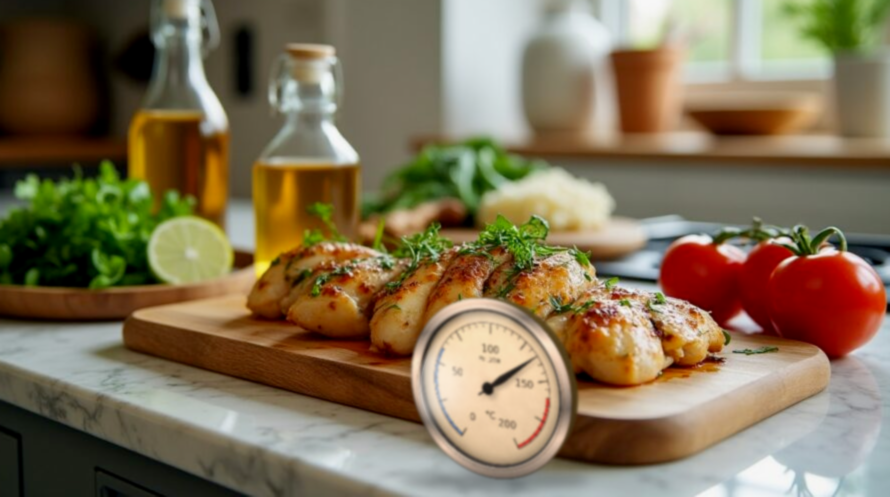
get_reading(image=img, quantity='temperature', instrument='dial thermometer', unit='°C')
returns 135 °C
